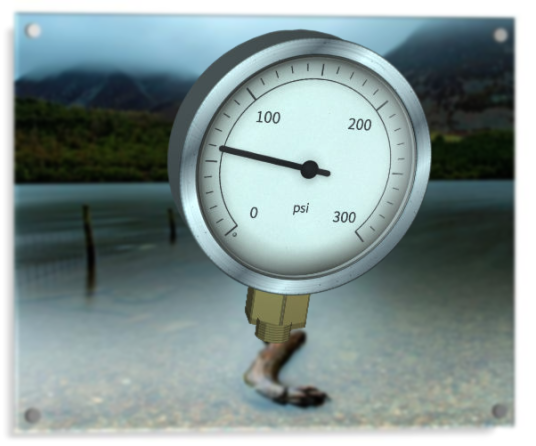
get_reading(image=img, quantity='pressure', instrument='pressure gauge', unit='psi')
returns 60 psi
